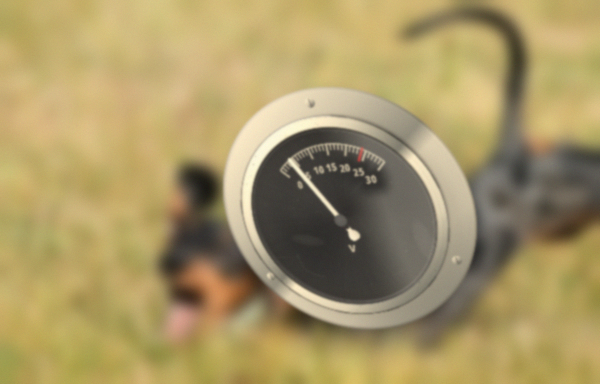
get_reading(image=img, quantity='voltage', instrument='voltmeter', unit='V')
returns 5 V
